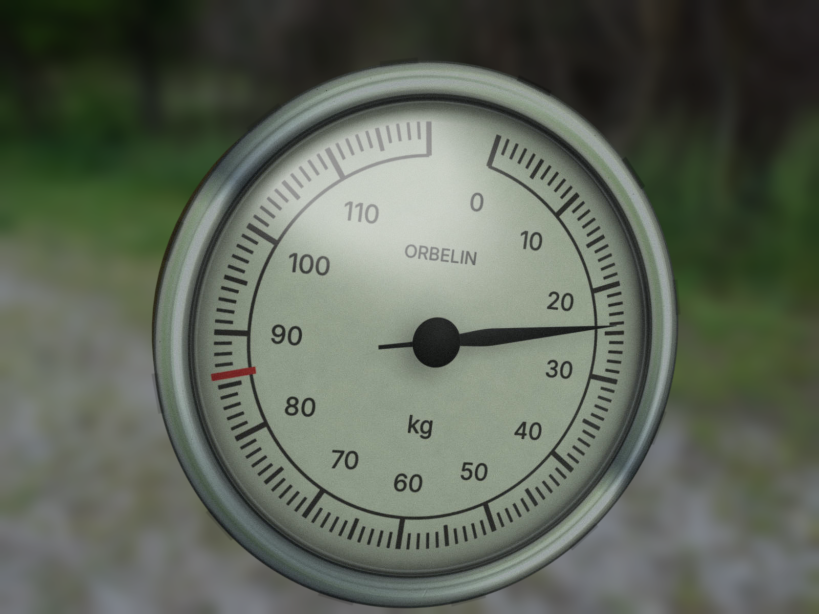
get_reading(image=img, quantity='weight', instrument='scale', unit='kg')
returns 24 kg
